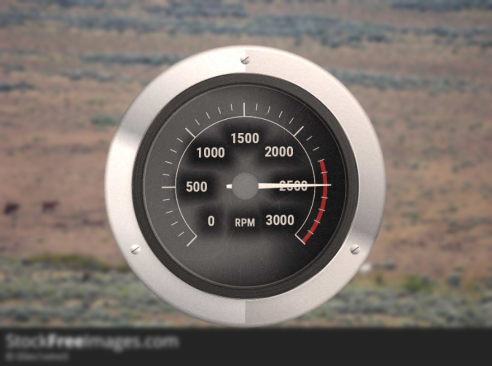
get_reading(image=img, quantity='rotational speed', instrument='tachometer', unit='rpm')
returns 2500 rpm
